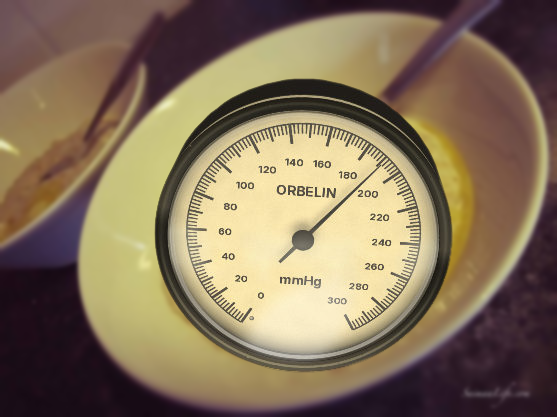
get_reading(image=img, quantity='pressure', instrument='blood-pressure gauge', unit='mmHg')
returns 190 mmHg
